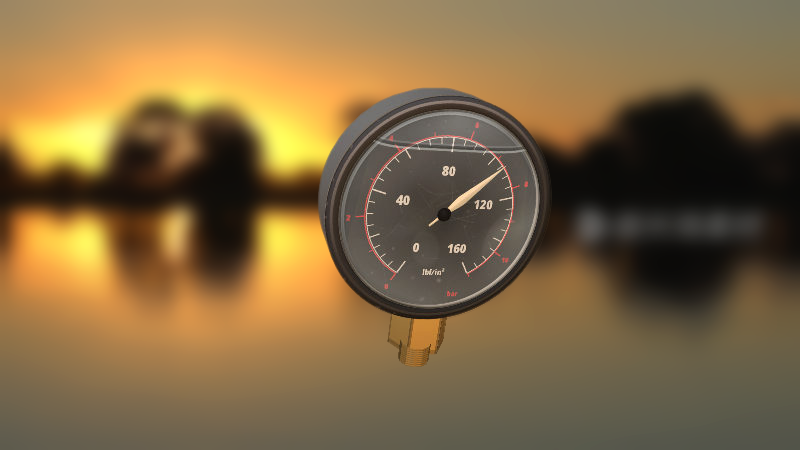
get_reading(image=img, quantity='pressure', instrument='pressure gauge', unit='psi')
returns 105 psi
